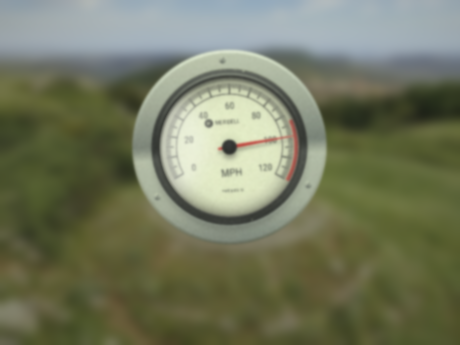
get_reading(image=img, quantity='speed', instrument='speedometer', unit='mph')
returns 100 mph
